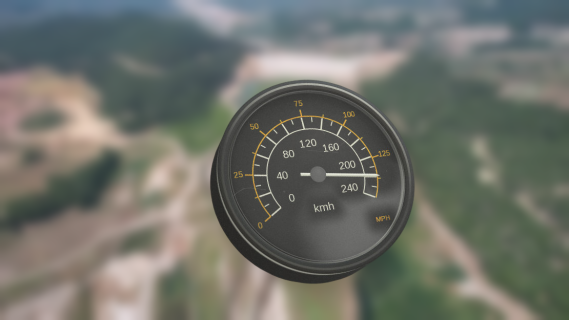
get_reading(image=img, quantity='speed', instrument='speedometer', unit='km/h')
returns 220 km/h
